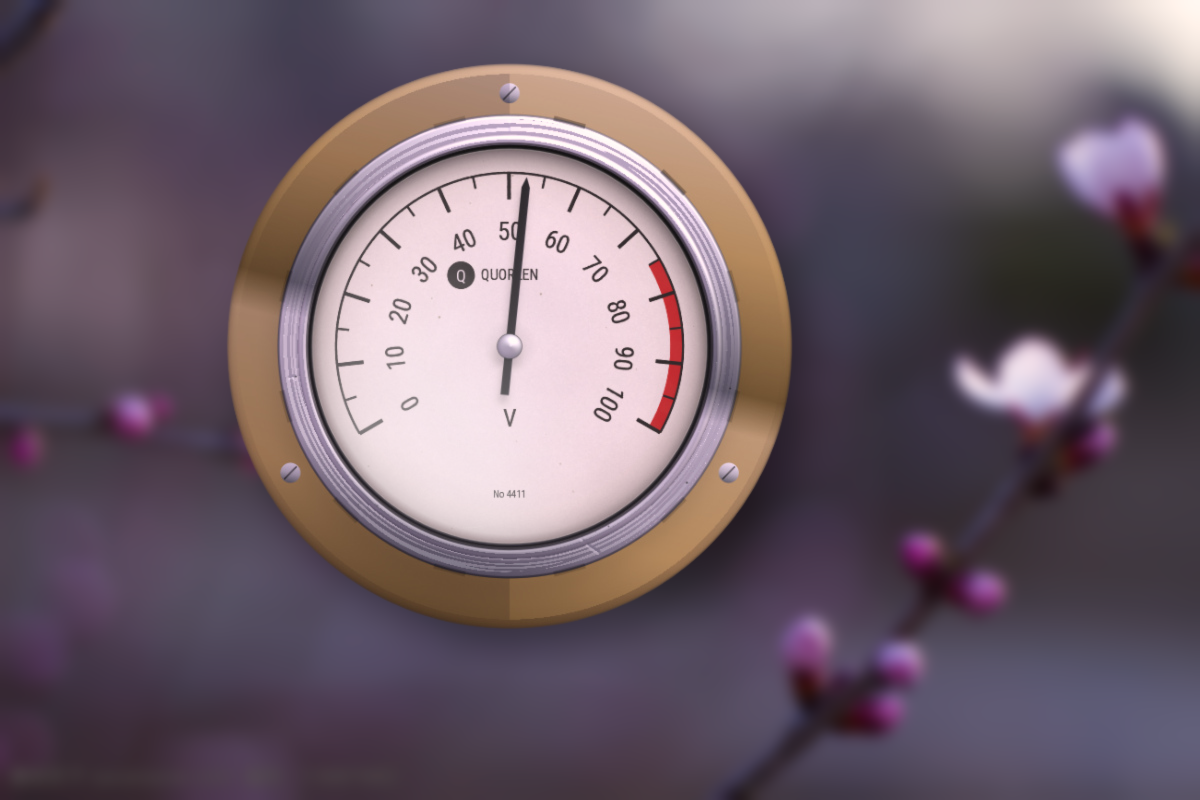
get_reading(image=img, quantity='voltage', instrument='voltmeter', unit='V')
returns 52.5 V
